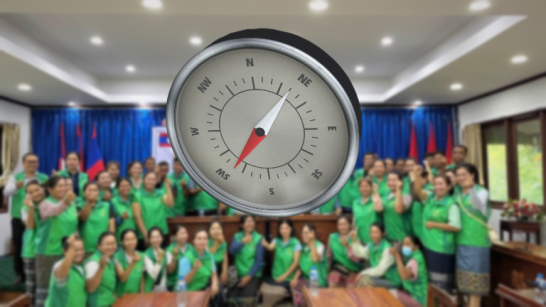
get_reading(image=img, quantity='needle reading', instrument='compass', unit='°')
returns 220 °
